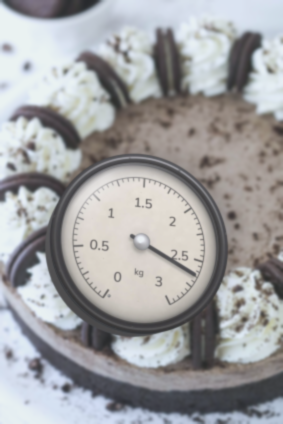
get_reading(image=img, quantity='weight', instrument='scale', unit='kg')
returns 2.65 kg
